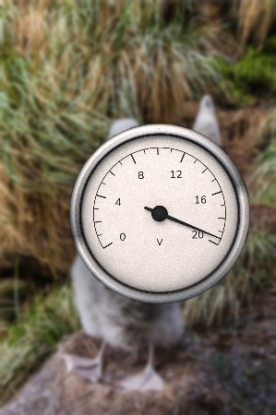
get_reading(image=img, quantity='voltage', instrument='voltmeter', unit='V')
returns 19.5 V
